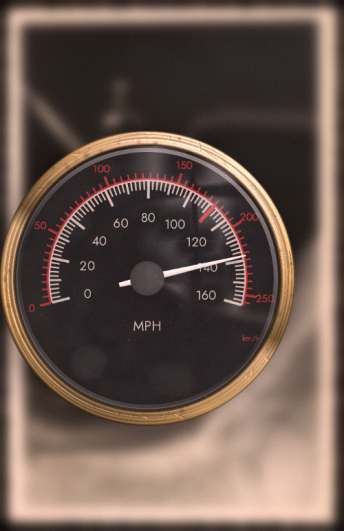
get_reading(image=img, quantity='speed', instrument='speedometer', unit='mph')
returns 138 mph
